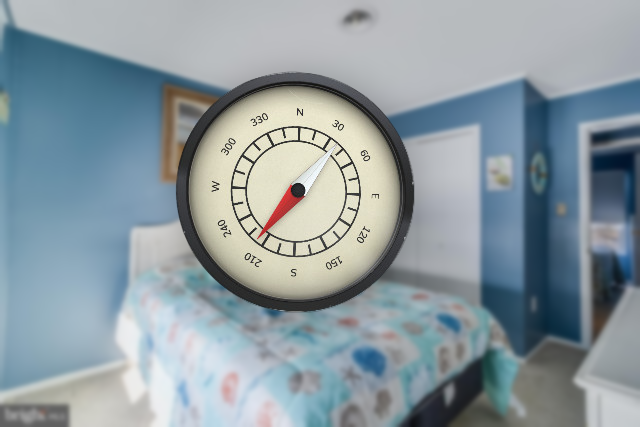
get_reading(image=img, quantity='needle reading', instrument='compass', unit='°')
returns 217.5 °
